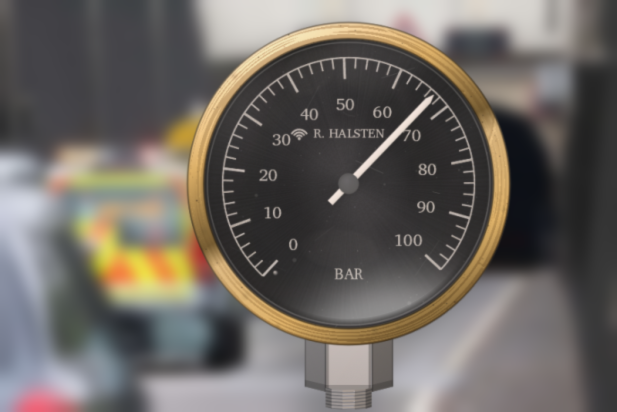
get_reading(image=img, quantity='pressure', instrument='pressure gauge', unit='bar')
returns 67 bar
